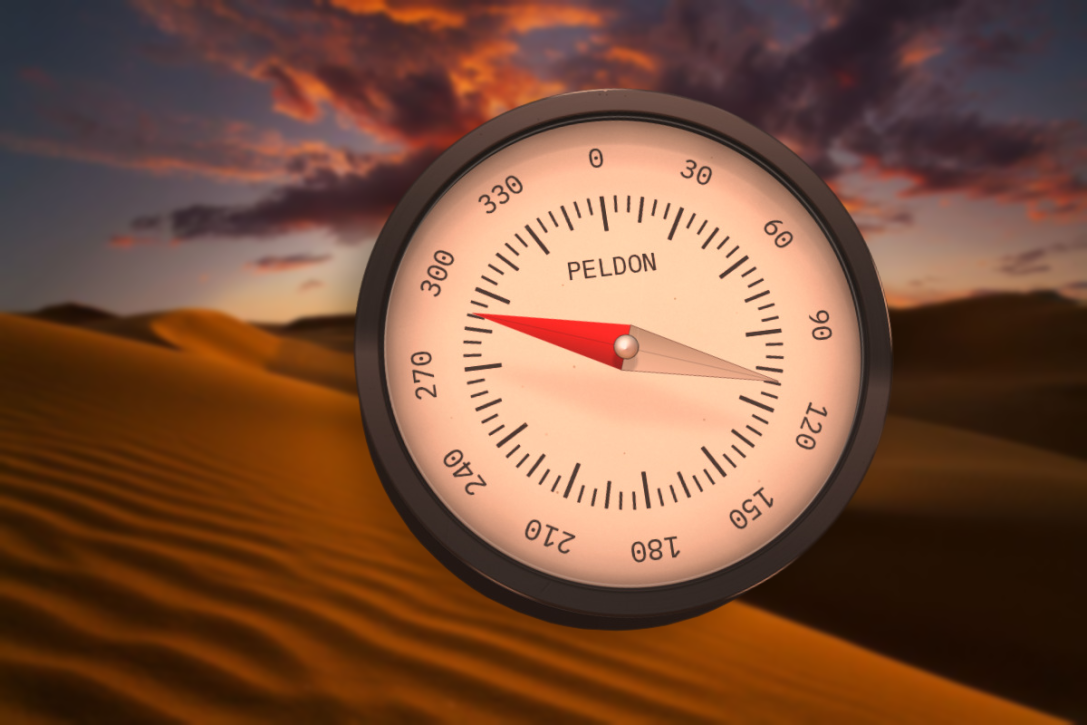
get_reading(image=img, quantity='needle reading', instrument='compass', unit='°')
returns 290 °
